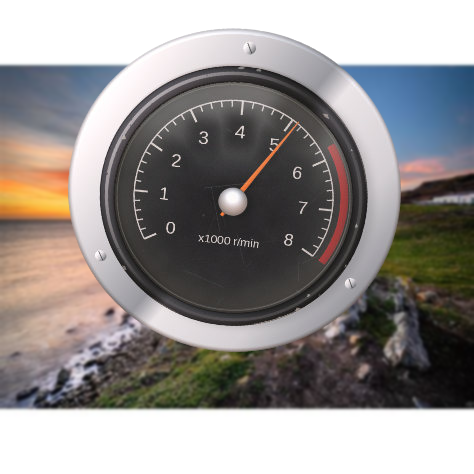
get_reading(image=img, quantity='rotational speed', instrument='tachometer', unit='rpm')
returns 5100 rpm
